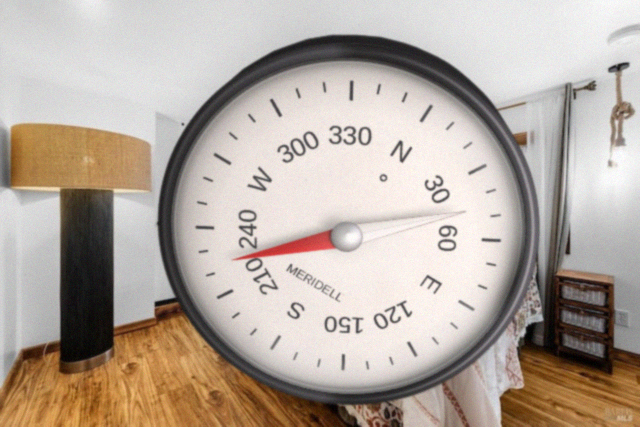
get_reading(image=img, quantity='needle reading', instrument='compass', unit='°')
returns 225 °
